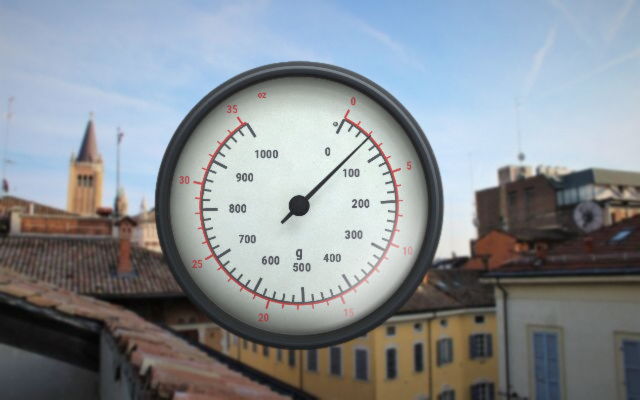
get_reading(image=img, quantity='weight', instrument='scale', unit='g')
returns 60 g
